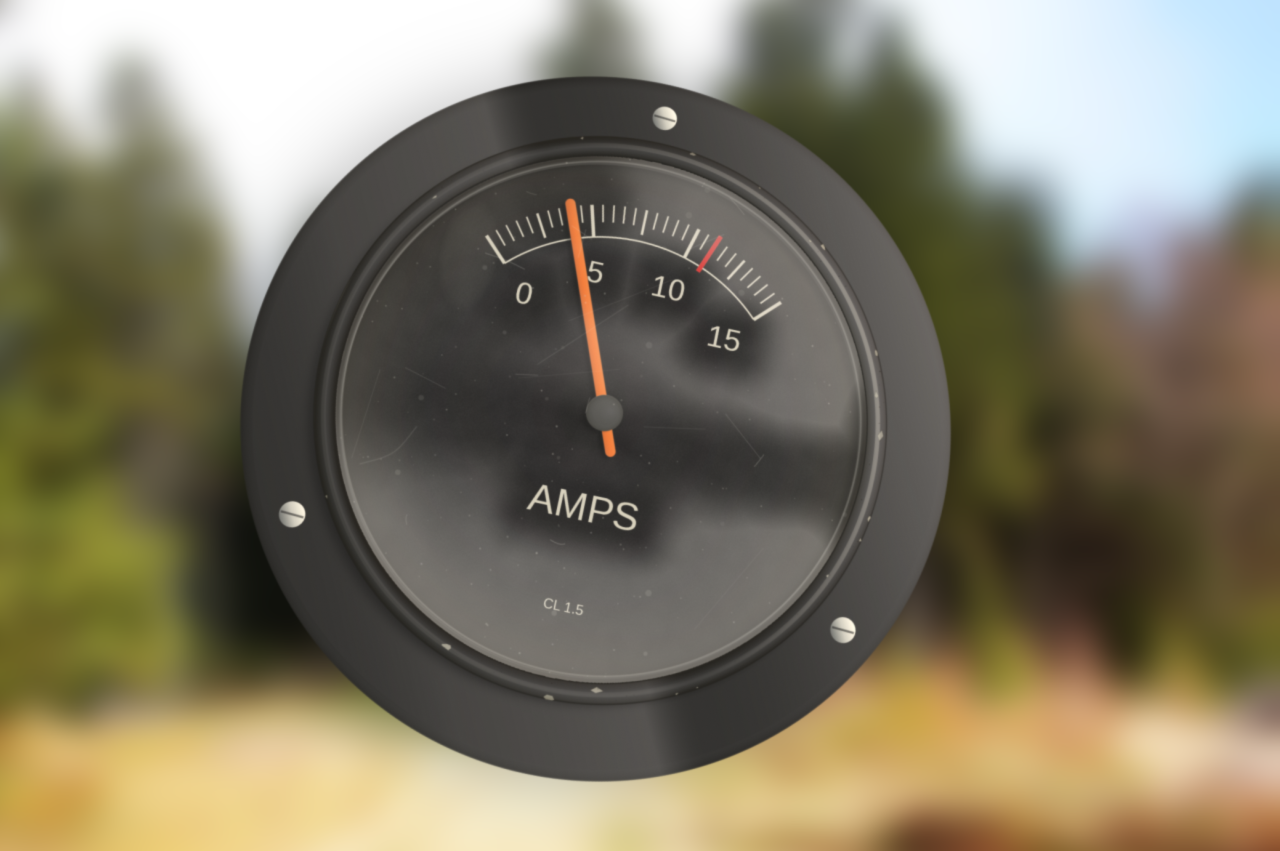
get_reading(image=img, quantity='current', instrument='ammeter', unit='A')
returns 4 A
